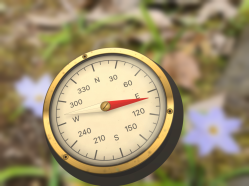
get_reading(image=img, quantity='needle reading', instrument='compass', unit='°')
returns 100 °
